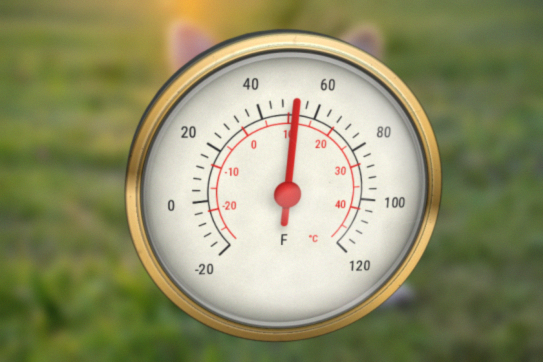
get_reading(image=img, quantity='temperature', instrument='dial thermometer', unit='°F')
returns 52 °F
